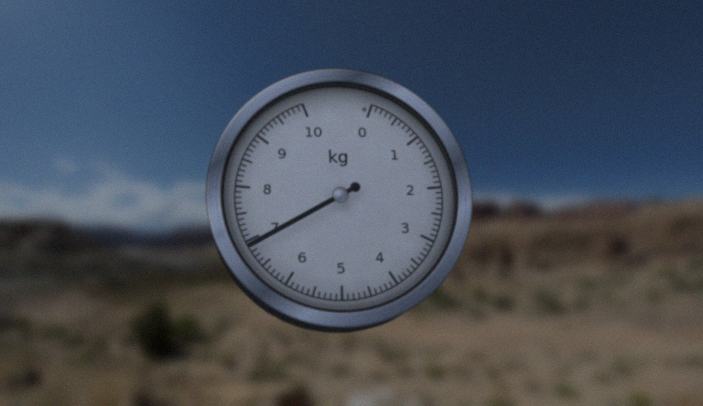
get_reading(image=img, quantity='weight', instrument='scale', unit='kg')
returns 6.9 kg
